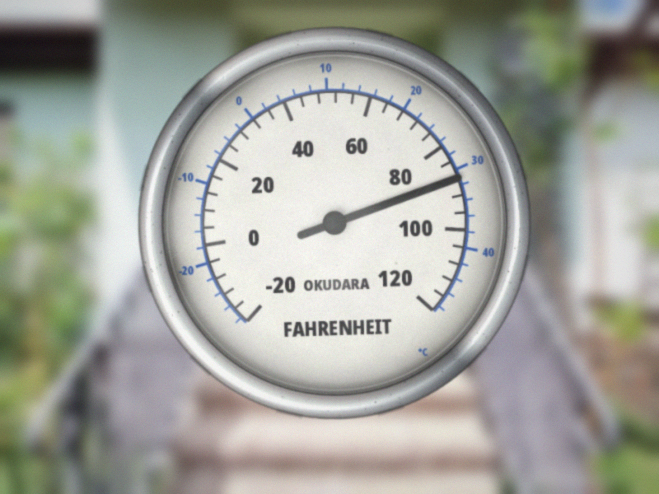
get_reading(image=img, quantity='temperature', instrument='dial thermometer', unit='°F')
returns 88 °F
